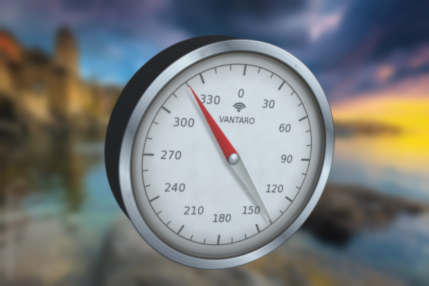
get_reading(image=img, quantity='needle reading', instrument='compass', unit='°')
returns 320 °
